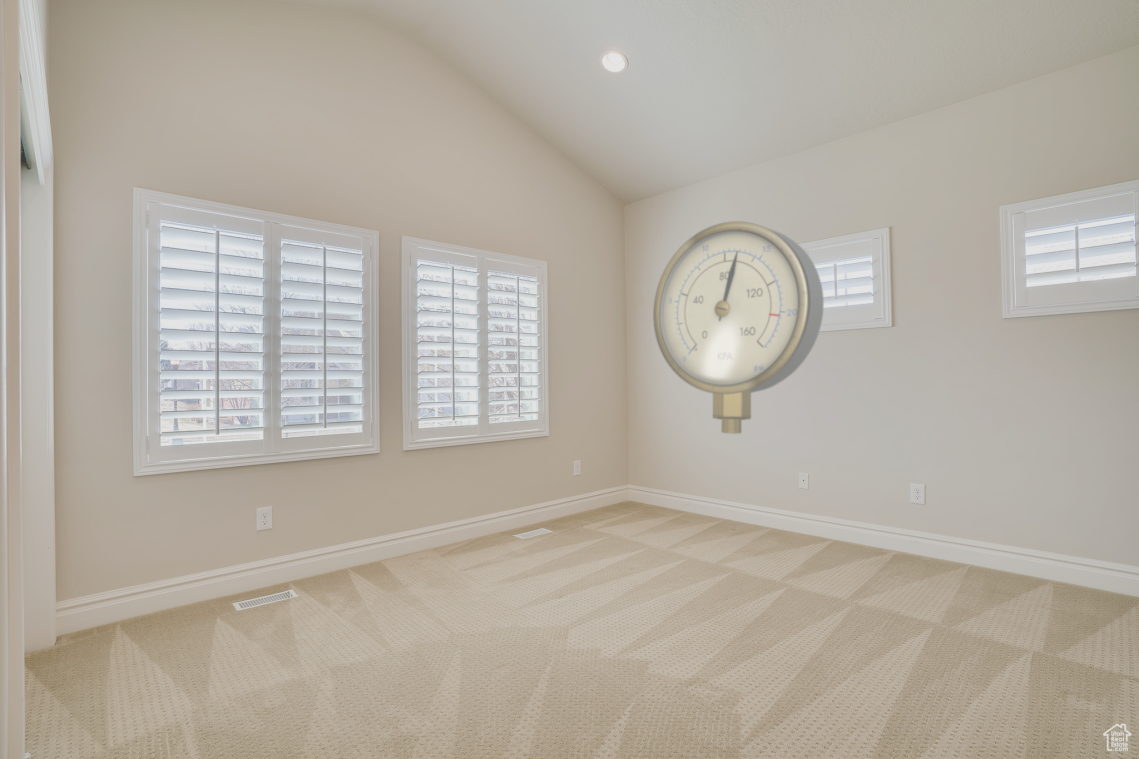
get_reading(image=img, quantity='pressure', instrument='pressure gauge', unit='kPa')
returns 90 kPa
